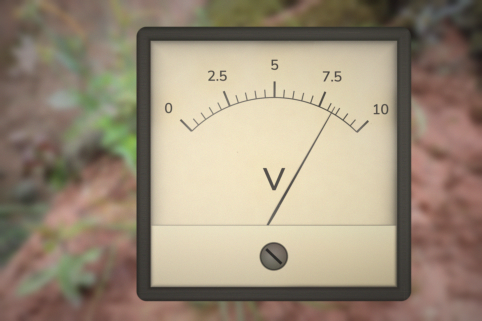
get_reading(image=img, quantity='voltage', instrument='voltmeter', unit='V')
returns 8.25 V
